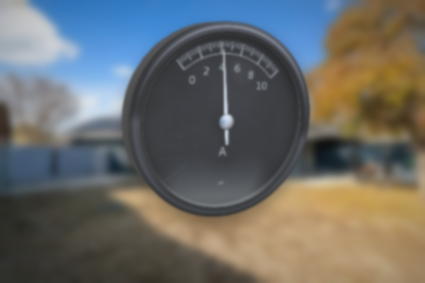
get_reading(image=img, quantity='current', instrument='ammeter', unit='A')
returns 4 A
